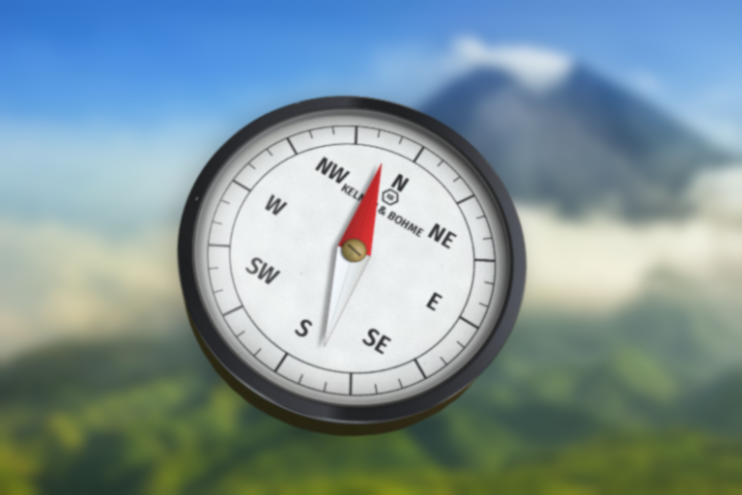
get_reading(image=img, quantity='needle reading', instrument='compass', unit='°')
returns 345 °
